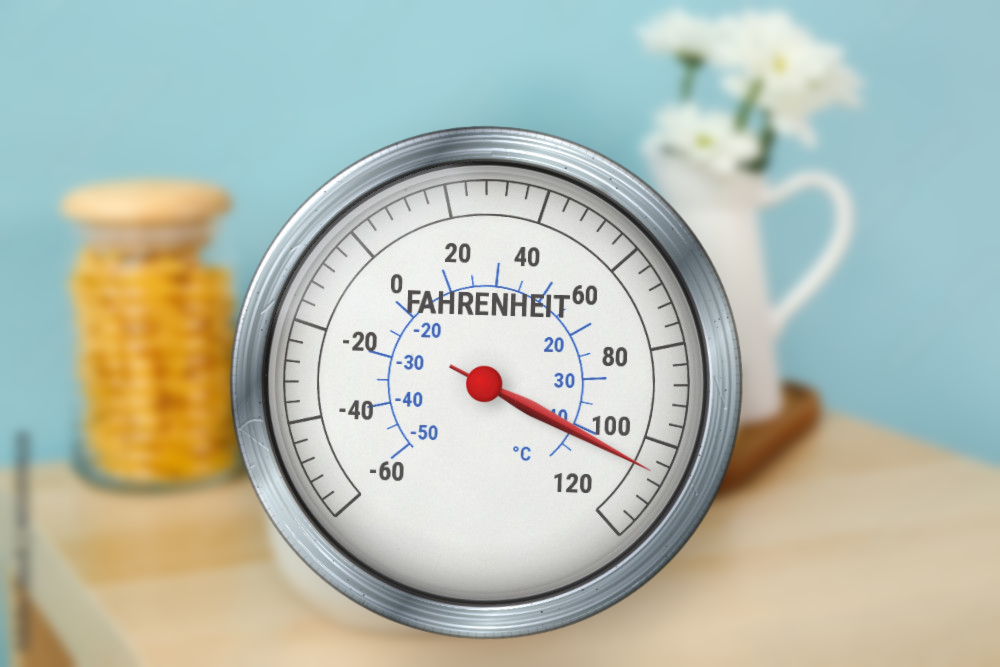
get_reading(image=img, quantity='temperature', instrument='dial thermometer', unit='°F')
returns 106 °F
